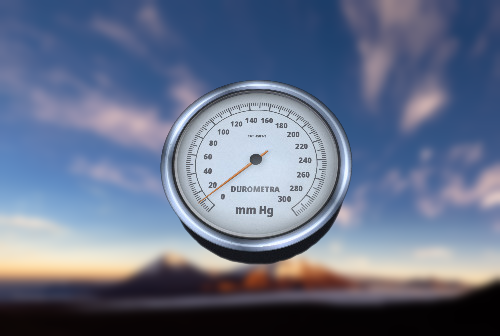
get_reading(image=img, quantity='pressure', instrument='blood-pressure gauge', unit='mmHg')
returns 10 mmHg
